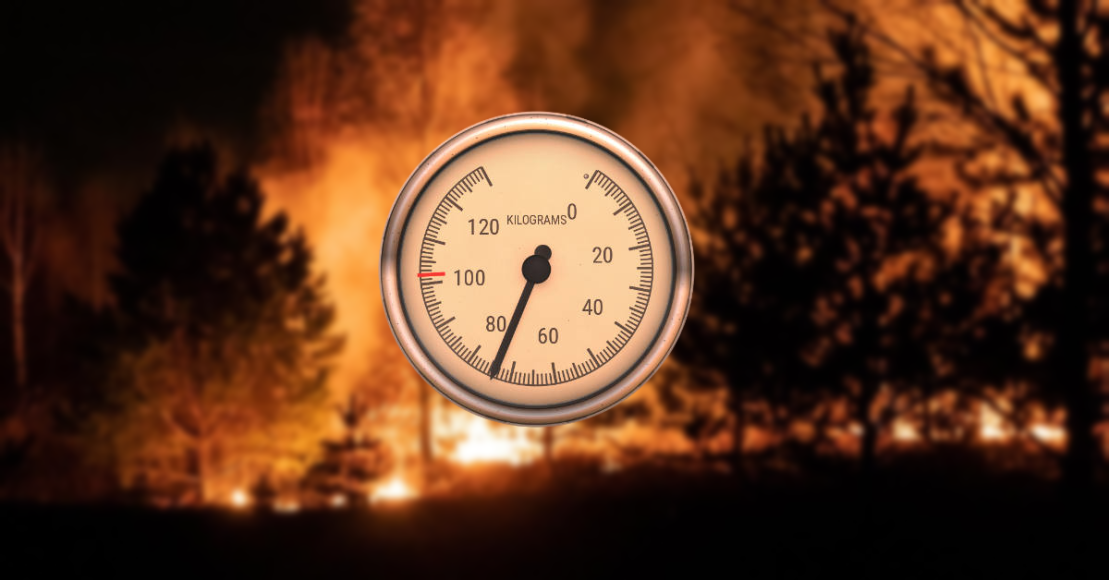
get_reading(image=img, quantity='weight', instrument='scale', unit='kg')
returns 74 kg
